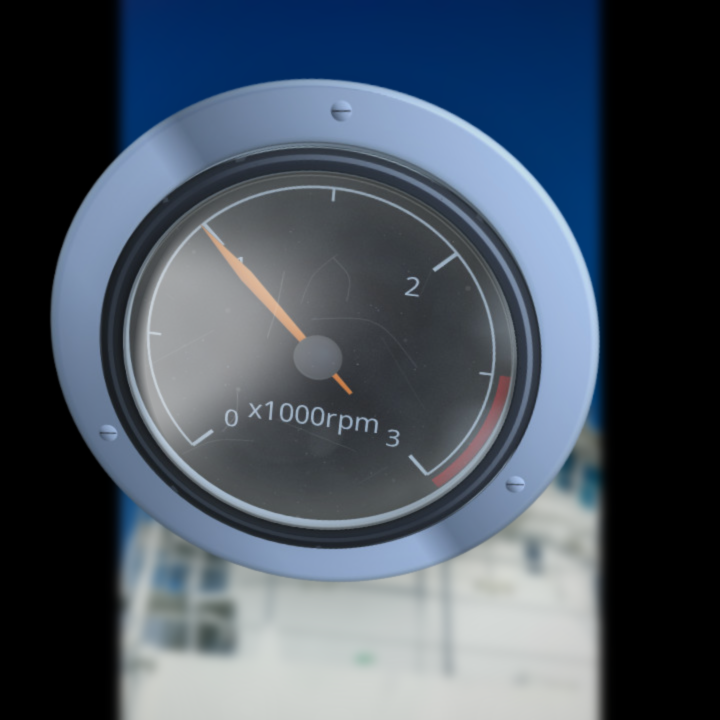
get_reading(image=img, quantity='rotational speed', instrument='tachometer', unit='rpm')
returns 1000 rpm
